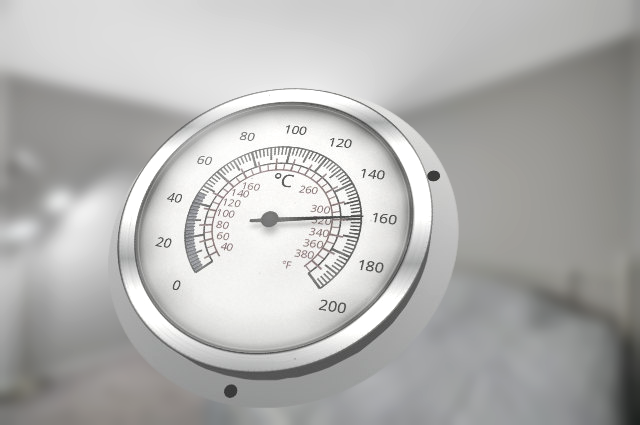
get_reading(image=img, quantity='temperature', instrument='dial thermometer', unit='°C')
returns 160 °C
